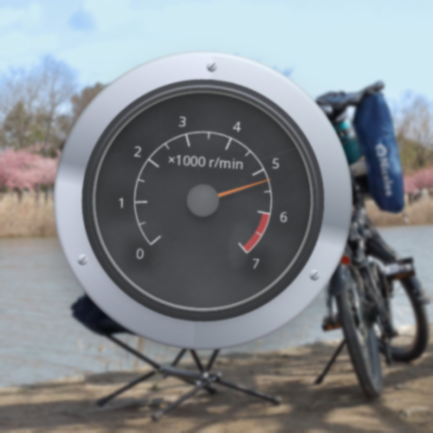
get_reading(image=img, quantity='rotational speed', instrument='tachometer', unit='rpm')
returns 5250 rpm
